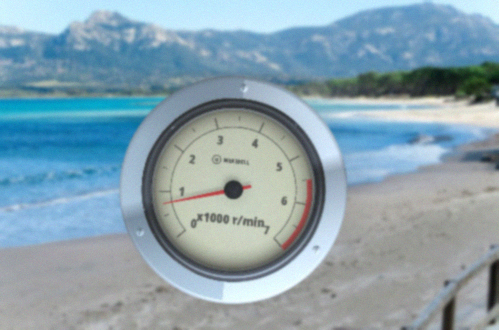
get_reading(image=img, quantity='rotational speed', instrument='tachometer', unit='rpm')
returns 750 rpm
